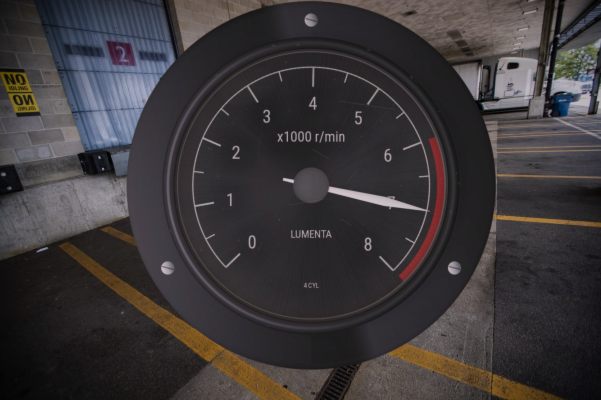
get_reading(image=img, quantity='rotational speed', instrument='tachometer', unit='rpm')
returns 7000 rpm
